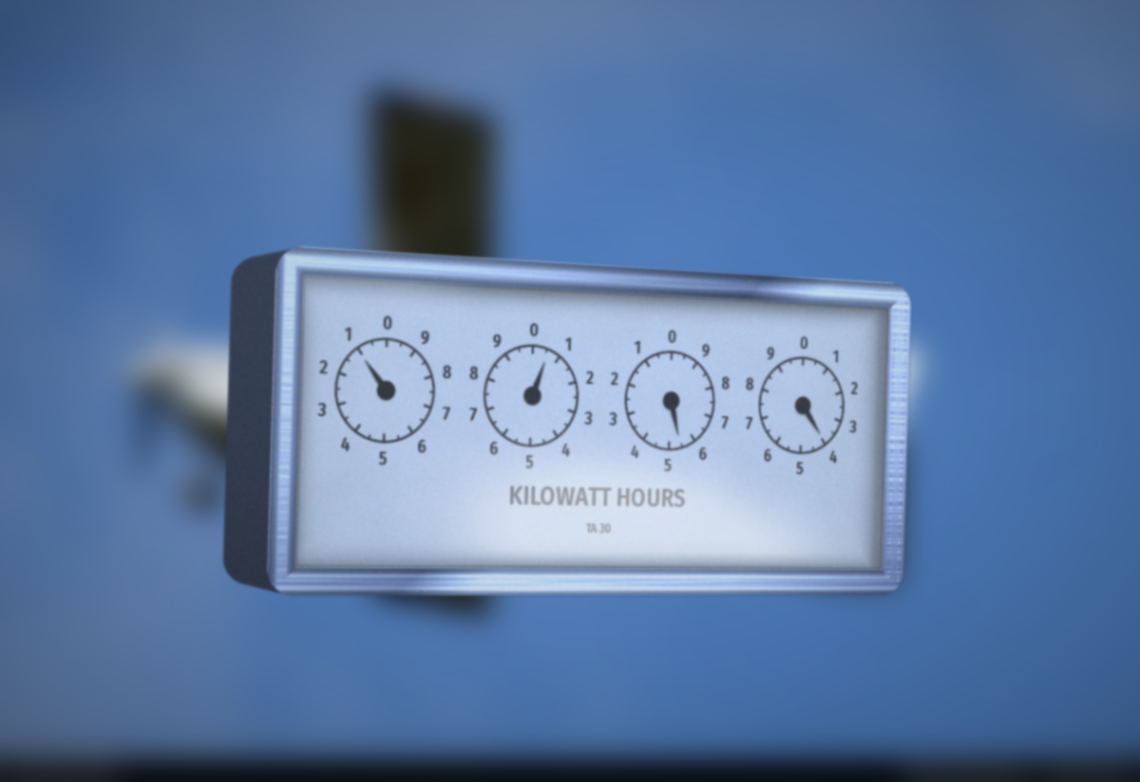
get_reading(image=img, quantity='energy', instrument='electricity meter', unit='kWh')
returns 1054 kWh
